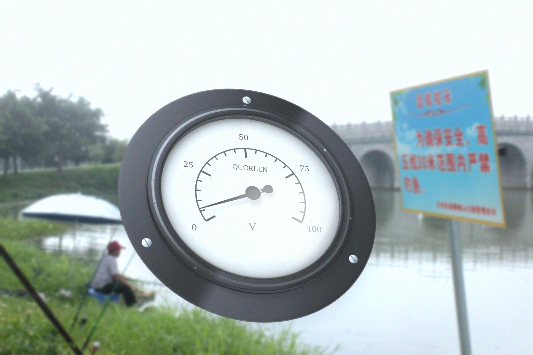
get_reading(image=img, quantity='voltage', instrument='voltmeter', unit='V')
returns 5 V
